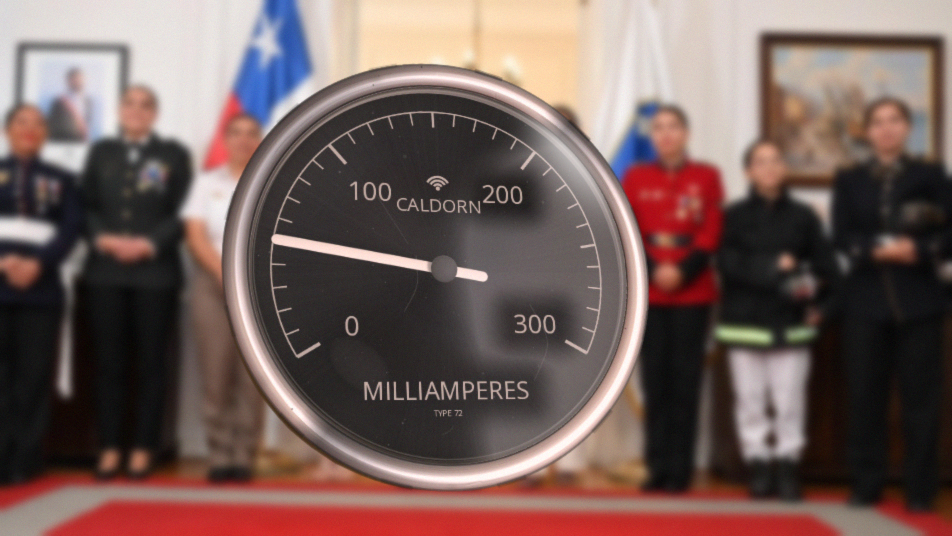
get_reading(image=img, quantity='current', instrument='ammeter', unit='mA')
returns 50 mA
